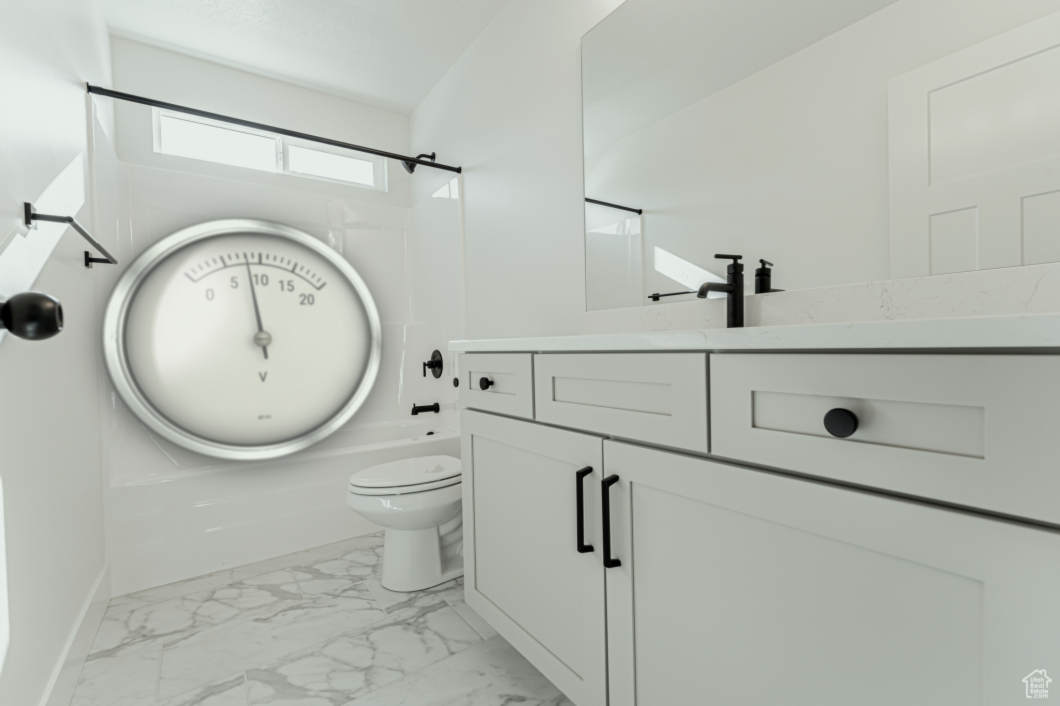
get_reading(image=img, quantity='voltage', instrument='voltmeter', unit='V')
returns 8 V
